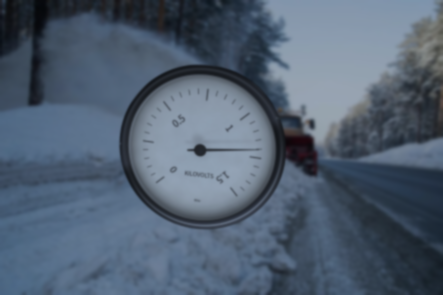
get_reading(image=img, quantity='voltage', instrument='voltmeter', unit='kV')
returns 1.2 kV
